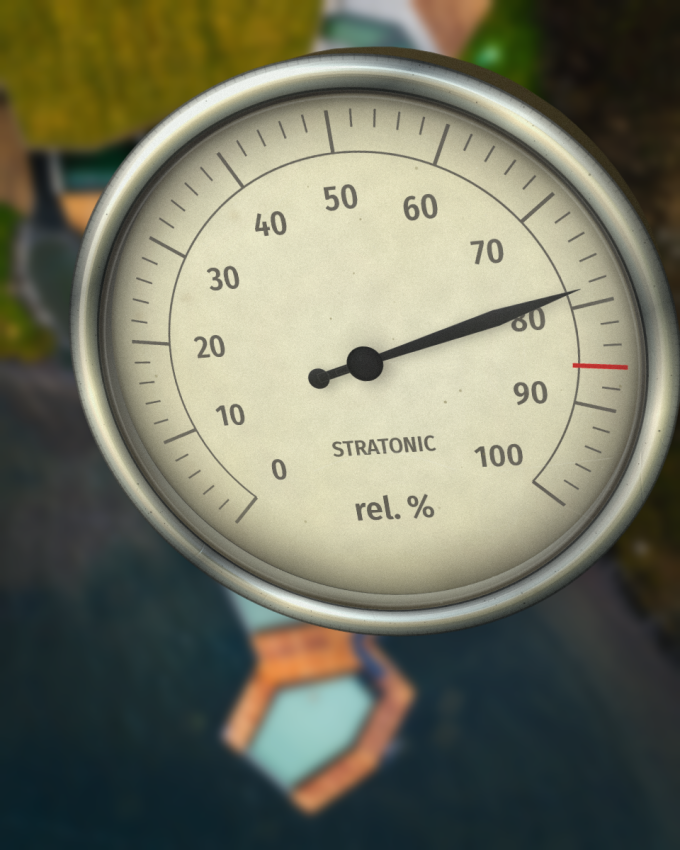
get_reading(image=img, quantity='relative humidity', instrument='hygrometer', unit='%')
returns 78 %
